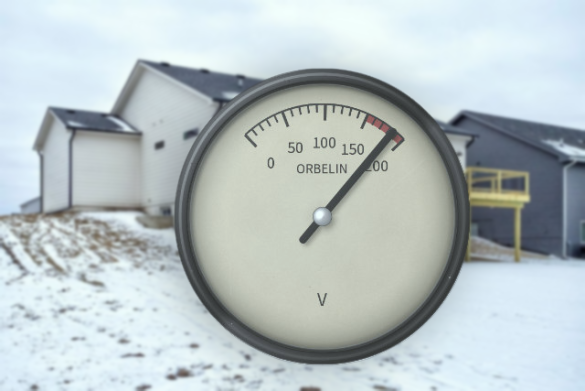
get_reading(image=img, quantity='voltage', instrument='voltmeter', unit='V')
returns 185 V
